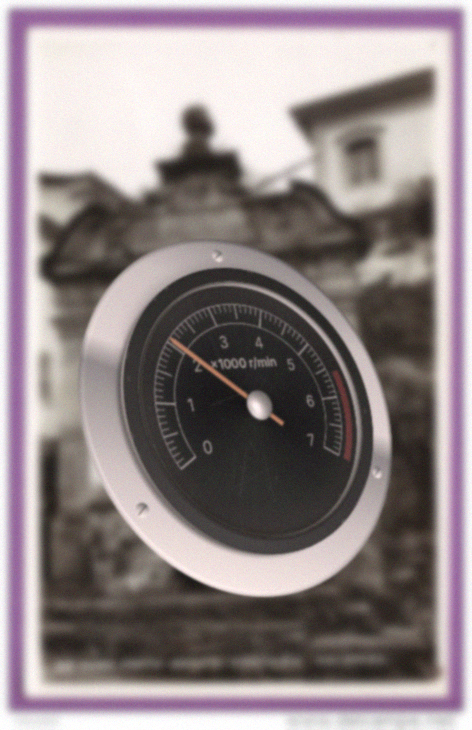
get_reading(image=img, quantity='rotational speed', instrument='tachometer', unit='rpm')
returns 2000 rpm
